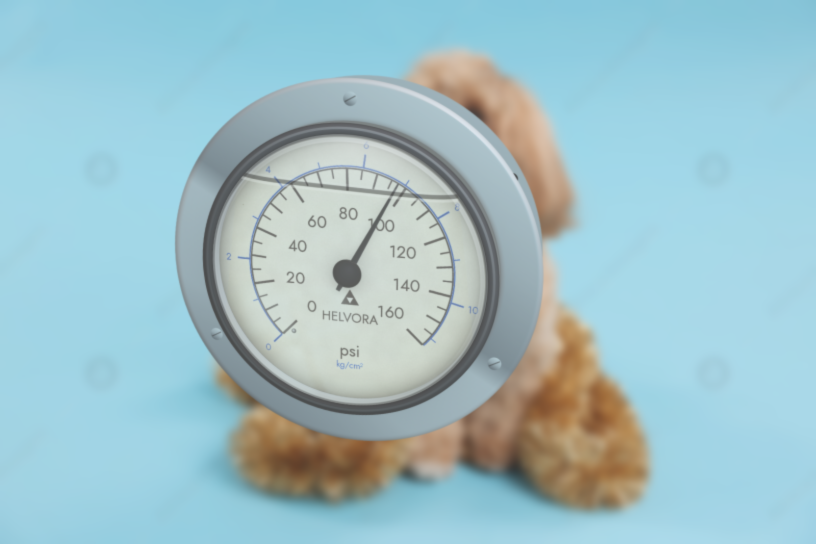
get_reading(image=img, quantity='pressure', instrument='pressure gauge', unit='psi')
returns 97.5 psi
